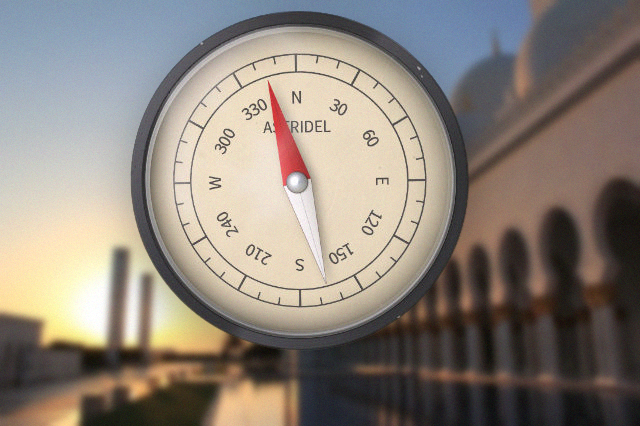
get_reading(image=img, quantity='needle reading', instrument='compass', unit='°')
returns 345 °
